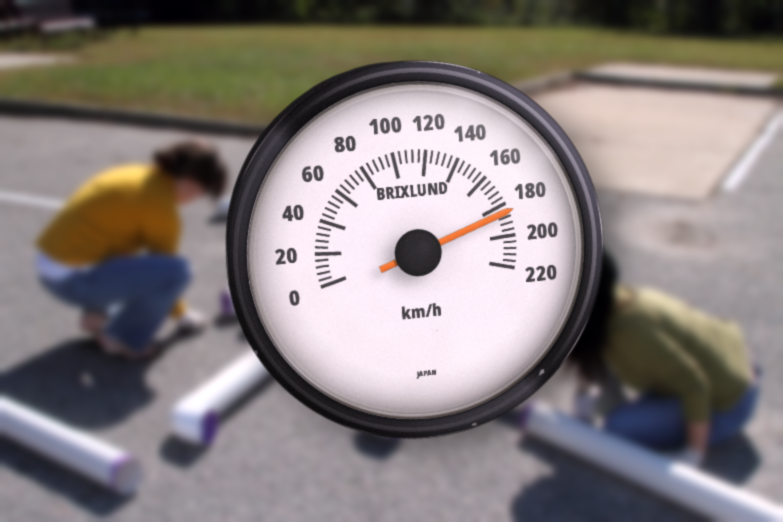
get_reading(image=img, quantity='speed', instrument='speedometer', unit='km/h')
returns 184 km/h
